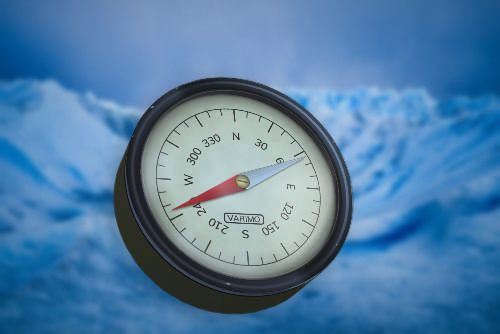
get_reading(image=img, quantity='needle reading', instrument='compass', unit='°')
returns 245 °
